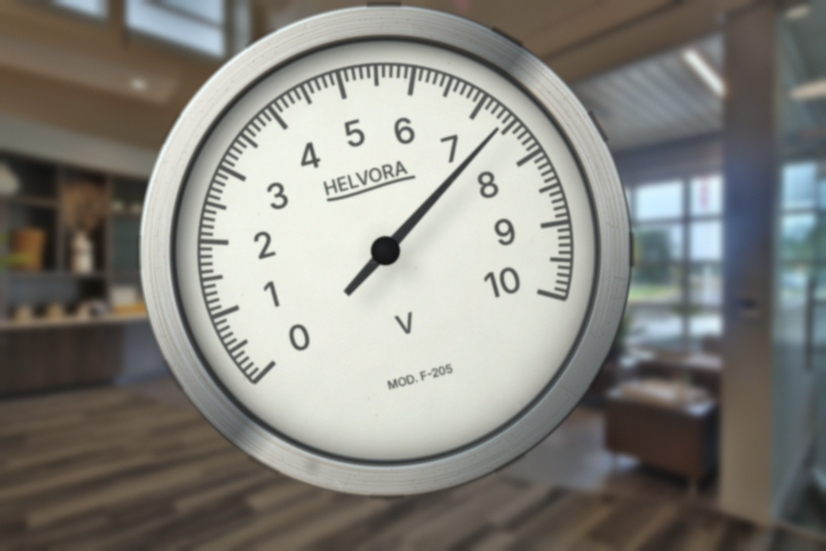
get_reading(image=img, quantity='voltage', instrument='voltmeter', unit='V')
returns 7.4 V
